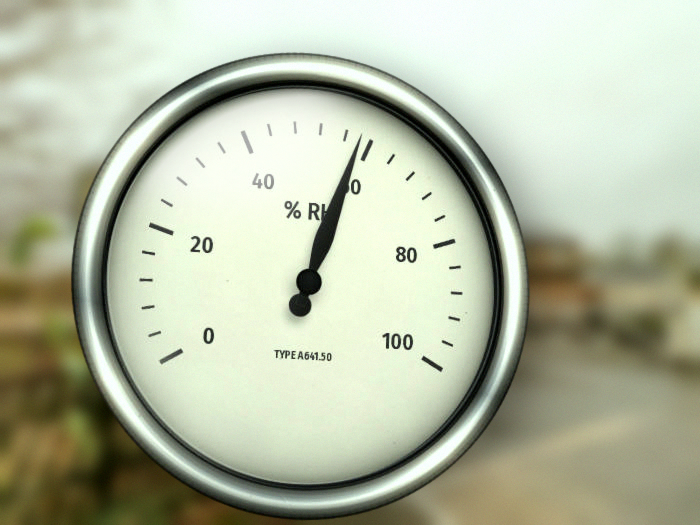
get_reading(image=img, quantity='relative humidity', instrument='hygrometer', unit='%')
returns 58 %
